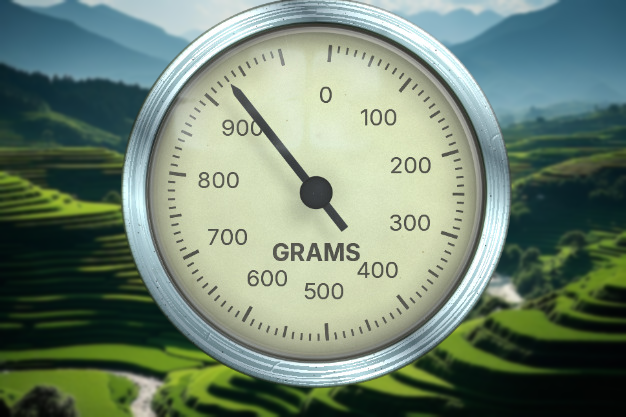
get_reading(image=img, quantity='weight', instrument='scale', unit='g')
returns 930 g
